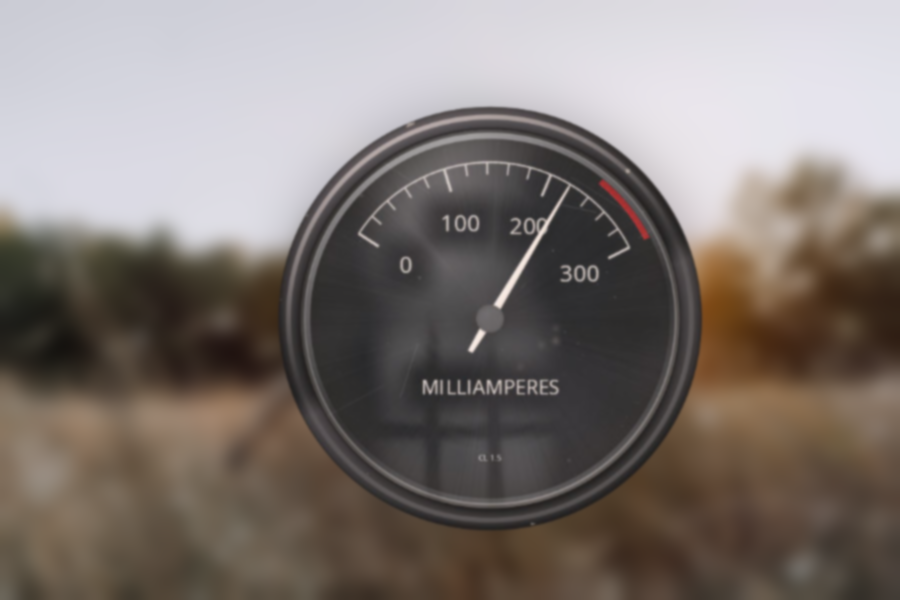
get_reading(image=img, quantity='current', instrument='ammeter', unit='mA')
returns 220 mA
